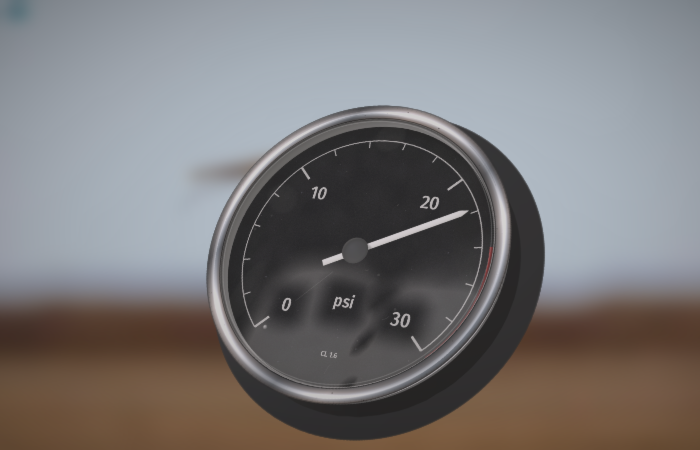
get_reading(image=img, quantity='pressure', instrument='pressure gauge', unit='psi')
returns 22 psi
